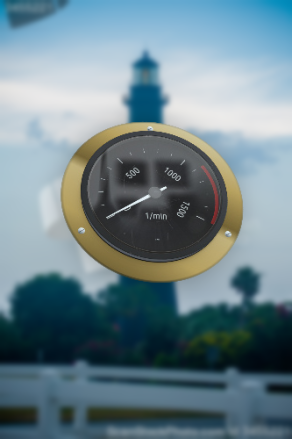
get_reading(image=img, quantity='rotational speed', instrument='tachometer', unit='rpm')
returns 0 rpm
